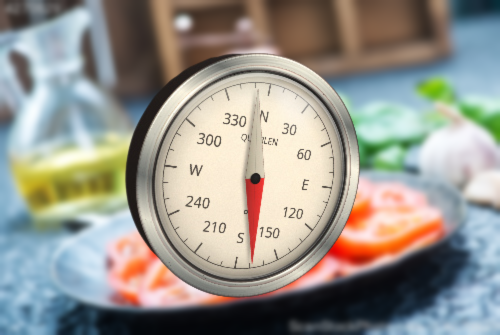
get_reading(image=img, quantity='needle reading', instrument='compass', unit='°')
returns 170 °
